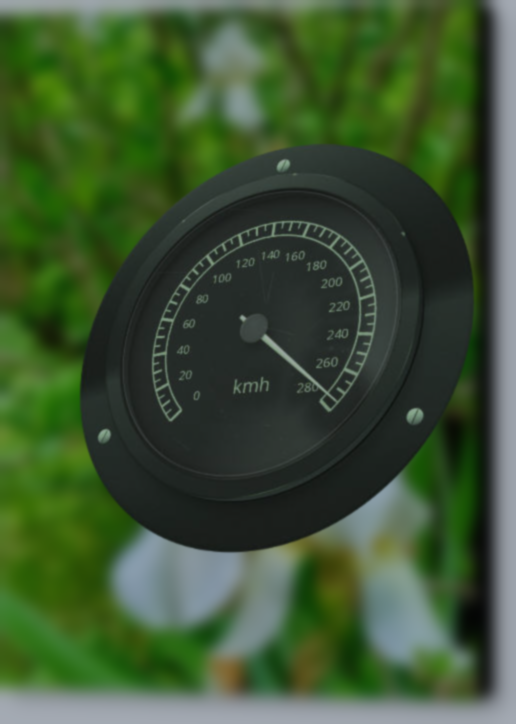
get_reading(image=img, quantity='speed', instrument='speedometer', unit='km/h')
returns 275 km/h
